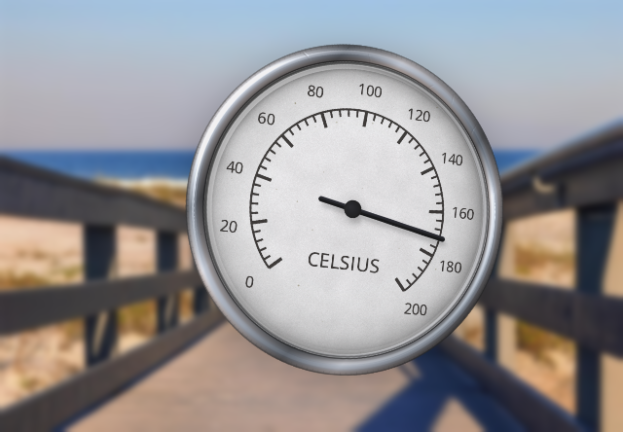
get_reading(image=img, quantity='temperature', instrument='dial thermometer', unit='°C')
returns 172 °C
